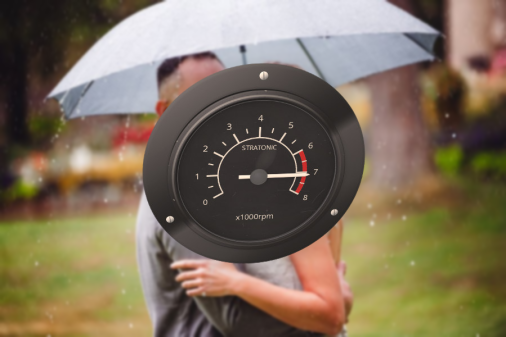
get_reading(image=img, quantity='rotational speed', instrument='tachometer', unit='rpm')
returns 7000 rpm
